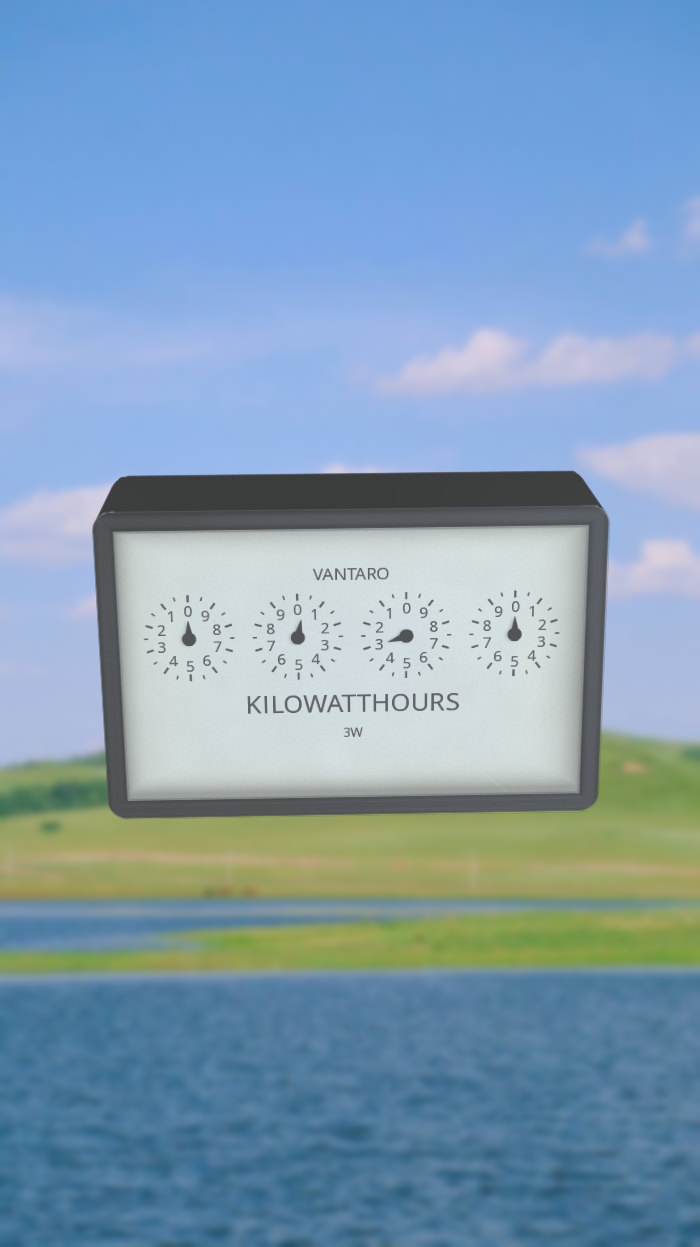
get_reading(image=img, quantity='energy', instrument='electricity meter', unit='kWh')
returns 30 kWh
